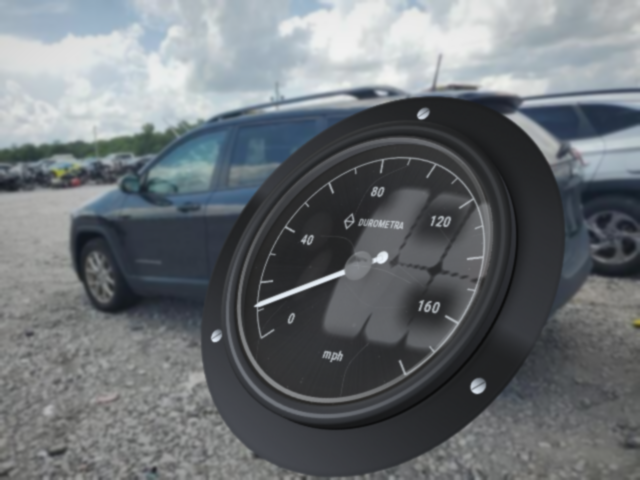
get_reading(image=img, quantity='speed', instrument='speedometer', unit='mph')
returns 10 mph
